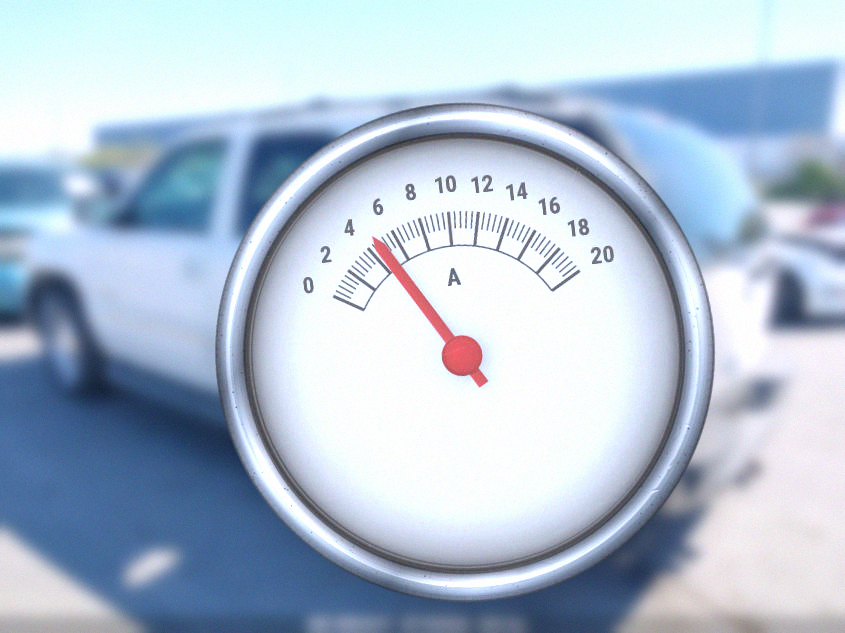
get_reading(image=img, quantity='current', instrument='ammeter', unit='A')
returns 4.8 A
